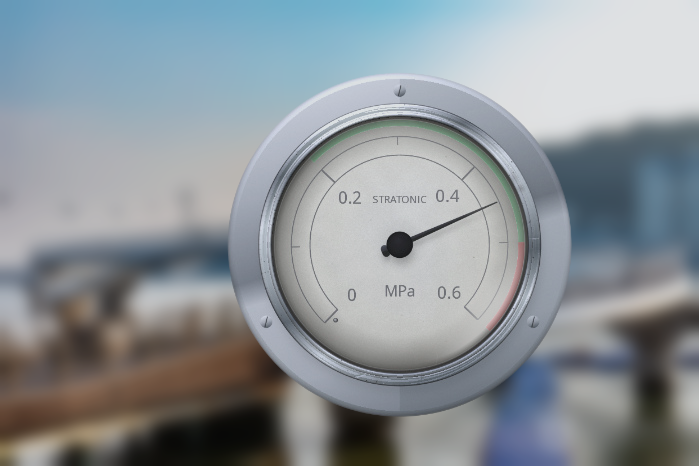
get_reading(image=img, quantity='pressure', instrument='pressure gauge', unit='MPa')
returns 0.45 MPa
